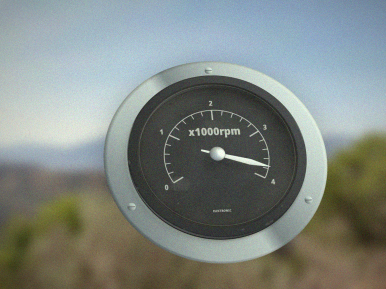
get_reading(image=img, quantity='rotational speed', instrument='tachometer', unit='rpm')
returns 3800 rpm
